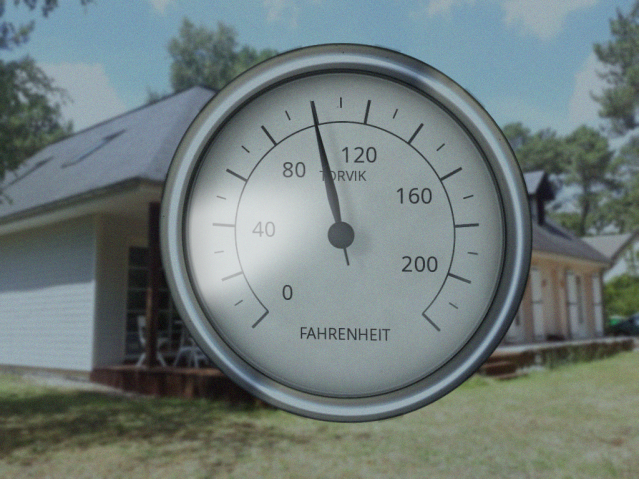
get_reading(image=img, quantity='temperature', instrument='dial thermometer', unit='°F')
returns 100 °F
